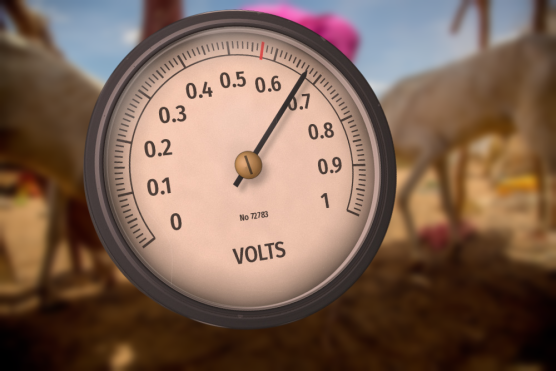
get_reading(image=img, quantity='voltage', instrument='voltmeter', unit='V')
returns 0.67 V
